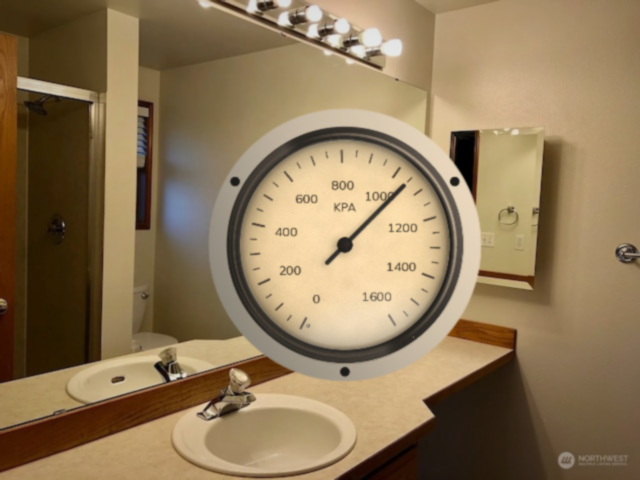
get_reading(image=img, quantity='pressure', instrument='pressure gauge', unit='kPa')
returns 1050 kPa
